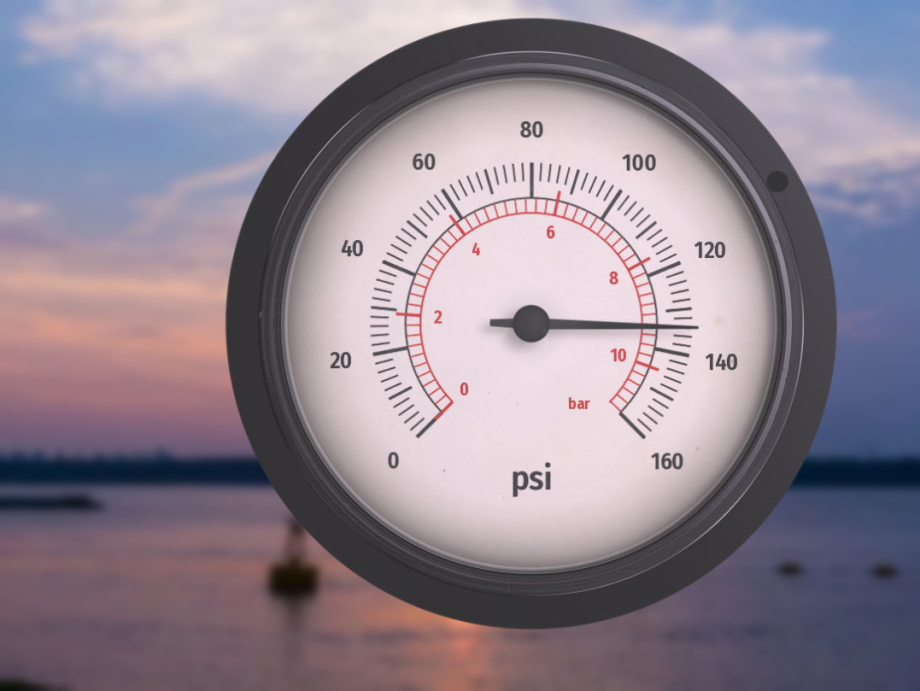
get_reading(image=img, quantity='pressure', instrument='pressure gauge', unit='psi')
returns 134 psi
